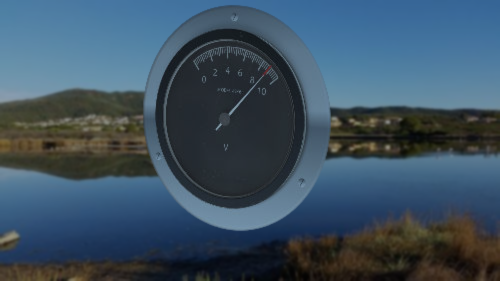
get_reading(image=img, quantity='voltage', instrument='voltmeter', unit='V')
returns 9 V
